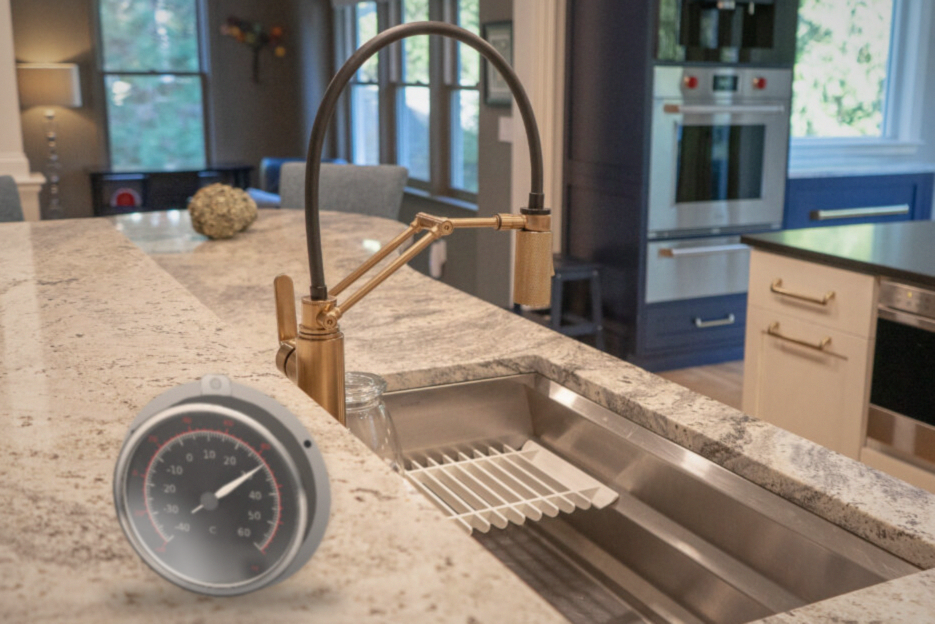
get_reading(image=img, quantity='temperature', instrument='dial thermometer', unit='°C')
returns 30 °C
